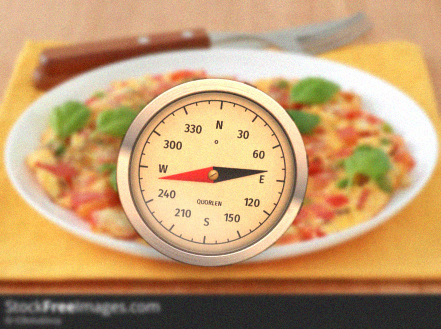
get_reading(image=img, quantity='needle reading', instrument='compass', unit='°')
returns 260 °
